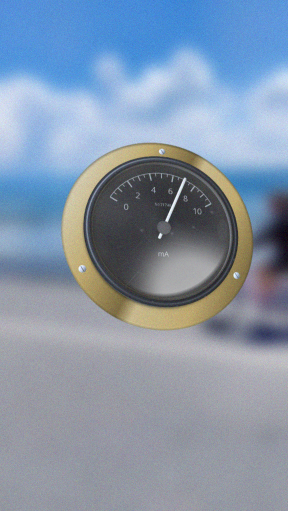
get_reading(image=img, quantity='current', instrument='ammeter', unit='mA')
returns 7 mA
